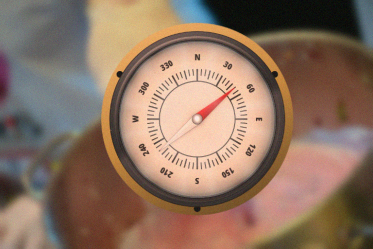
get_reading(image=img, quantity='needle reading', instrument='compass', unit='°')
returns 50 °
